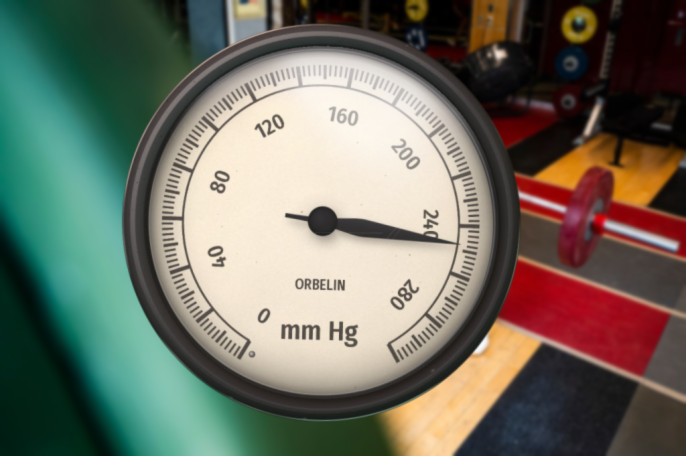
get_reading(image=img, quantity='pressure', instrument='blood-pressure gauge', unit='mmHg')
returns 248 mmHg
